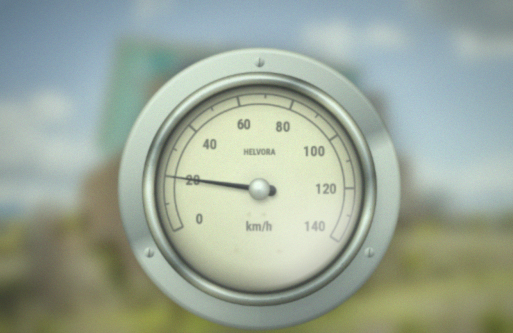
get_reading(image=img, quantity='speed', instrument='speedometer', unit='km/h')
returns 20 km/h
